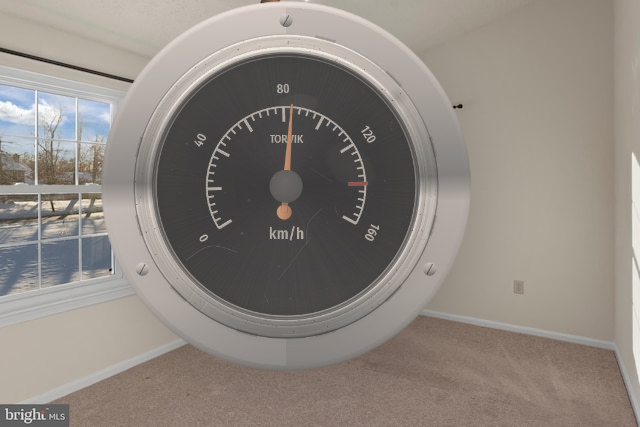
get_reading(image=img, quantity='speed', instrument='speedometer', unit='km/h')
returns 84 km/h
